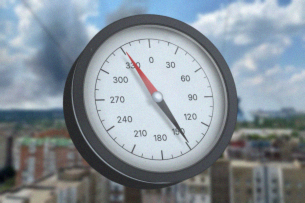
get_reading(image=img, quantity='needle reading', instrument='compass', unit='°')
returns 330 °
